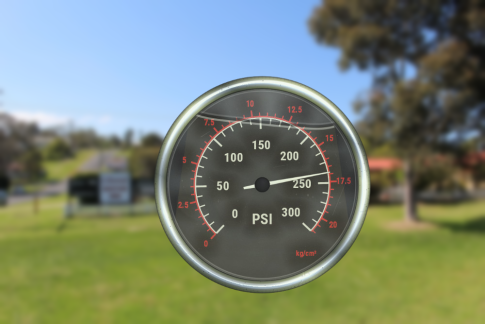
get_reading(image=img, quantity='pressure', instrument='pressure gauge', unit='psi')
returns 240 psi
